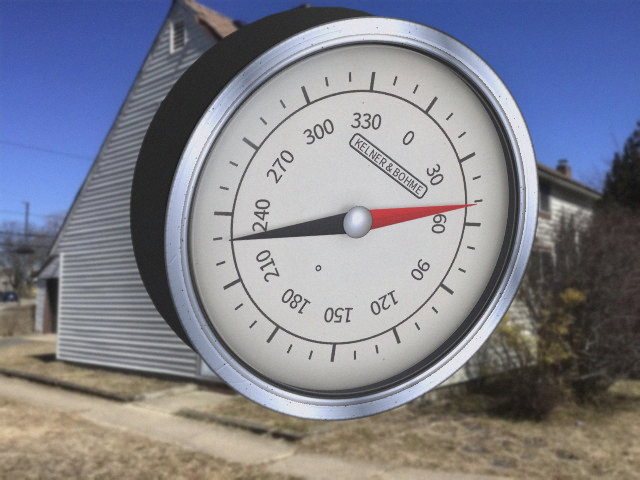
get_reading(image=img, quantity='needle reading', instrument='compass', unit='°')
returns 50 °
